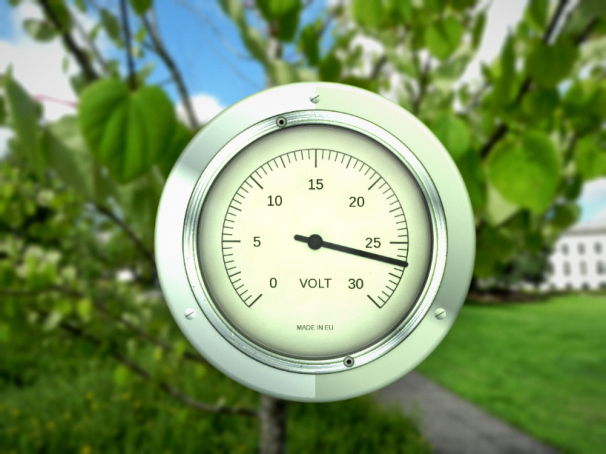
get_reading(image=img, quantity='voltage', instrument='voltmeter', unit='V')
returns 26.5 V
